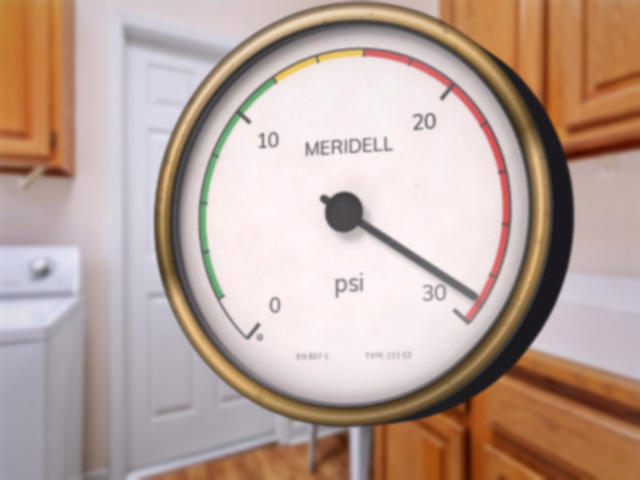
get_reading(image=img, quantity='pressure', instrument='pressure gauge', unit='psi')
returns 29 psi
